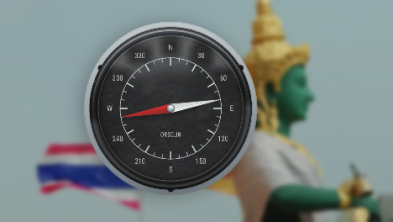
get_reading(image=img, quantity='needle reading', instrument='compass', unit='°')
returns 260 °
